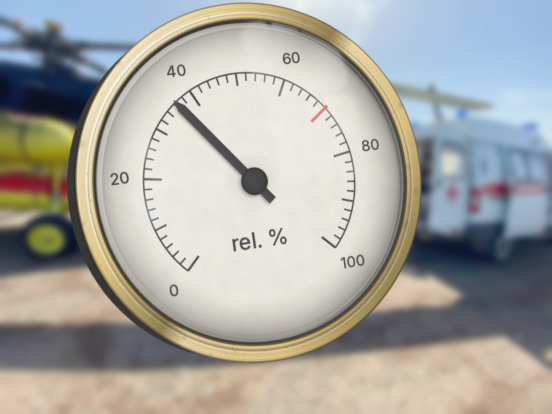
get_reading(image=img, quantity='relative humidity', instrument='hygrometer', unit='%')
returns 36 %
